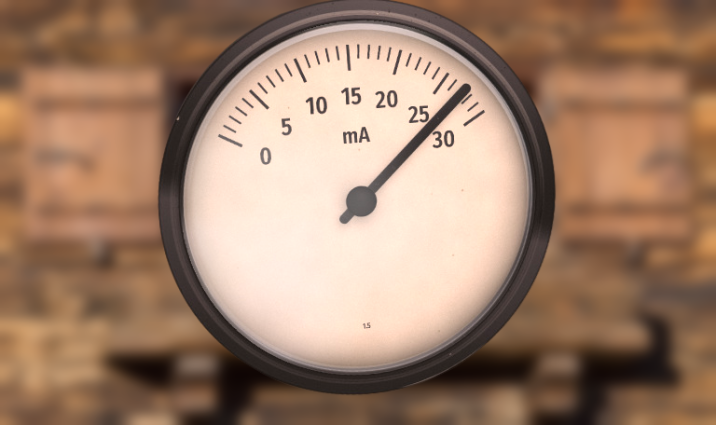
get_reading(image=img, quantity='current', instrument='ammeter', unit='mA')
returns 27 mA
